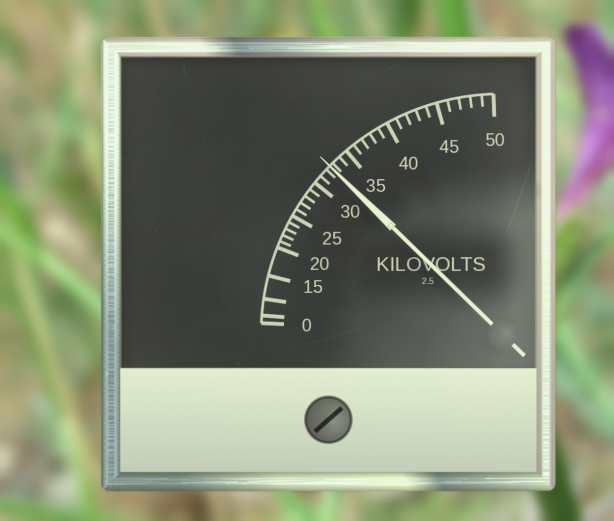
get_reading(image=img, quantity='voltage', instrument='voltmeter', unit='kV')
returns 32.5 kV
